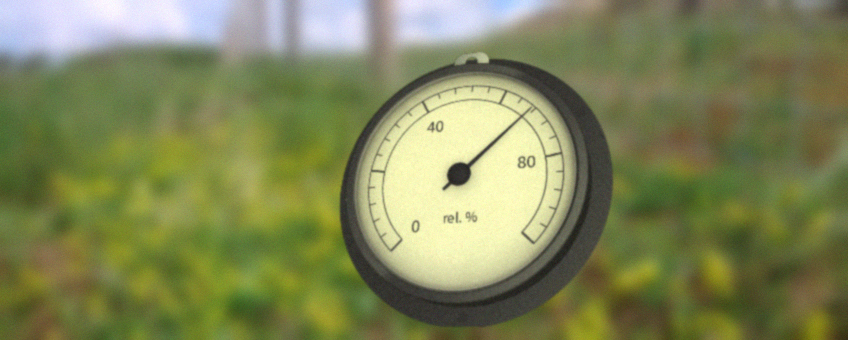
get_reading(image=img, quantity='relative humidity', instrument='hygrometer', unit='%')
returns 68 %
